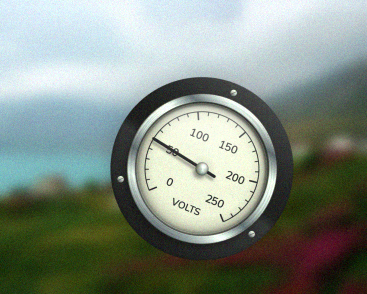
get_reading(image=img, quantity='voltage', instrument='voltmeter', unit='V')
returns 50 V
